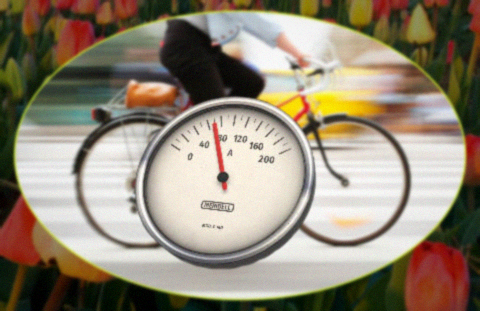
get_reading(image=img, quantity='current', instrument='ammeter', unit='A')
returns 70 A
